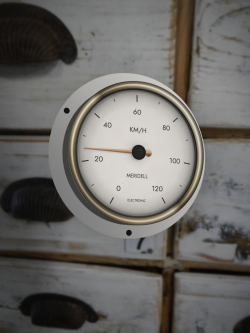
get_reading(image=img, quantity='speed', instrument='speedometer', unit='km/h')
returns 25 km/h
